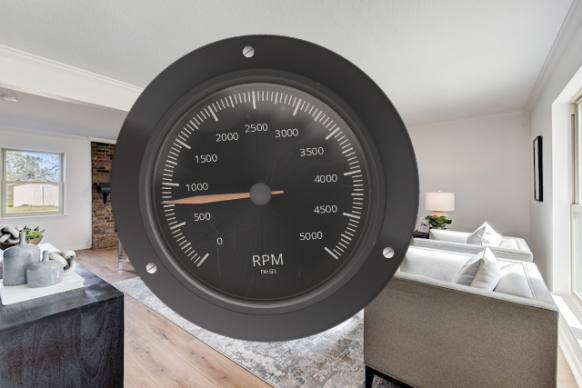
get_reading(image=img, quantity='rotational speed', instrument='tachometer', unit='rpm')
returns 800 rpm
